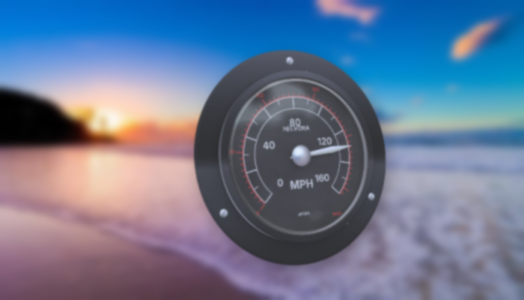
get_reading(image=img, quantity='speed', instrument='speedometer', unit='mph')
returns 130 mph
